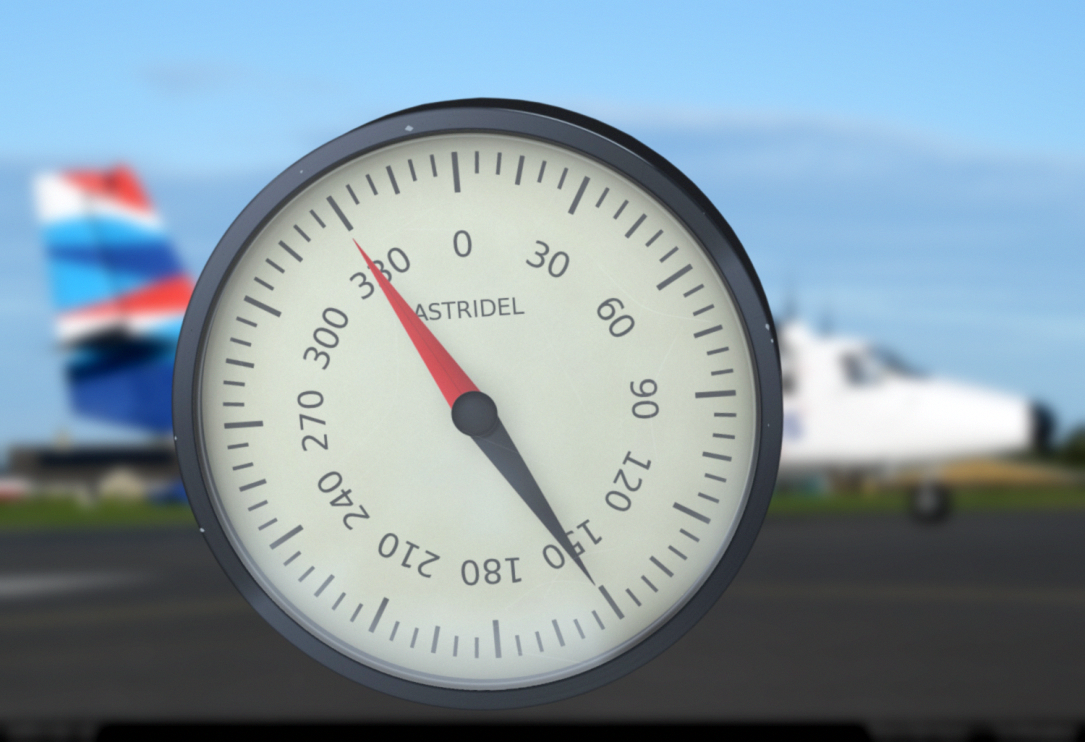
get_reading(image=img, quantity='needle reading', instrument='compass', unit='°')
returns 330 °
